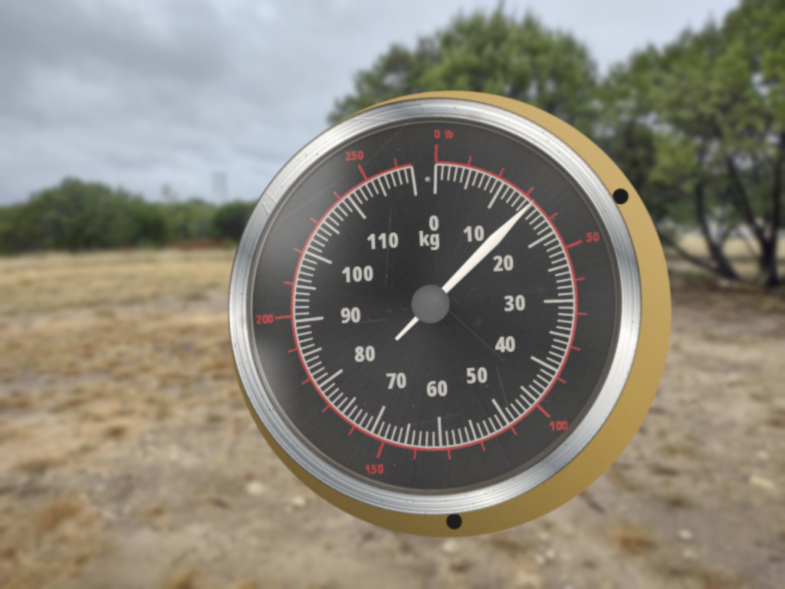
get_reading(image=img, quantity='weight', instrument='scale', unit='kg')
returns 15 kg
